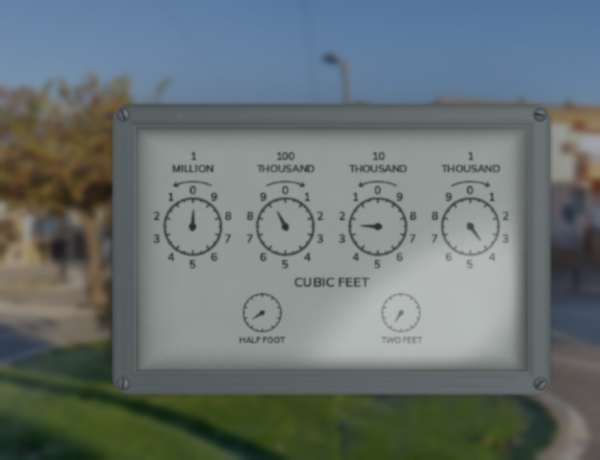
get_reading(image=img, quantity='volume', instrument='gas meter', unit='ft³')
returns 992400 ft³
